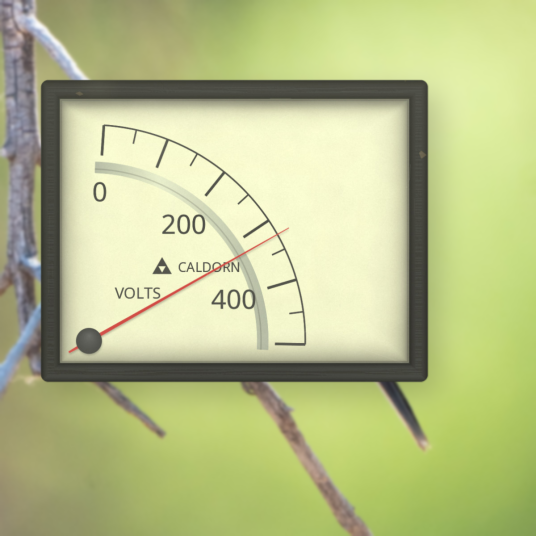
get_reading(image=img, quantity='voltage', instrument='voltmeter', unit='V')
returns 325 V
